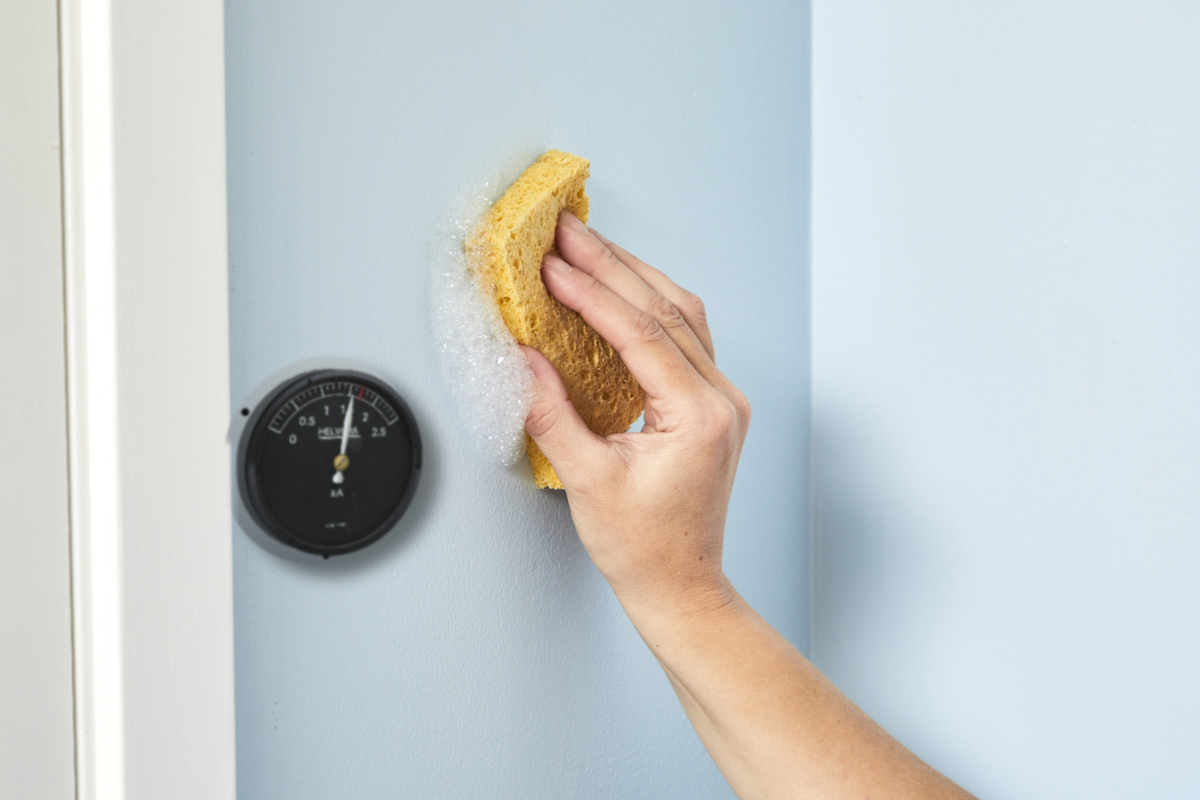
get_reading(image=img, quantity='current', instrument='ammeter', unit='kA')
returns 1.5 kA
